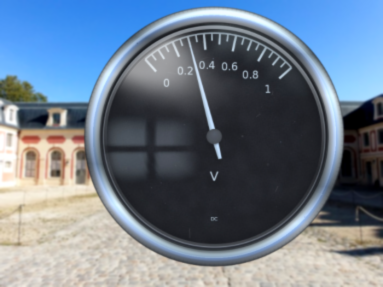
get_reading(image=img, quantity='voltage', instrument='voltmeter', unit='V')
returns 0.3 V
